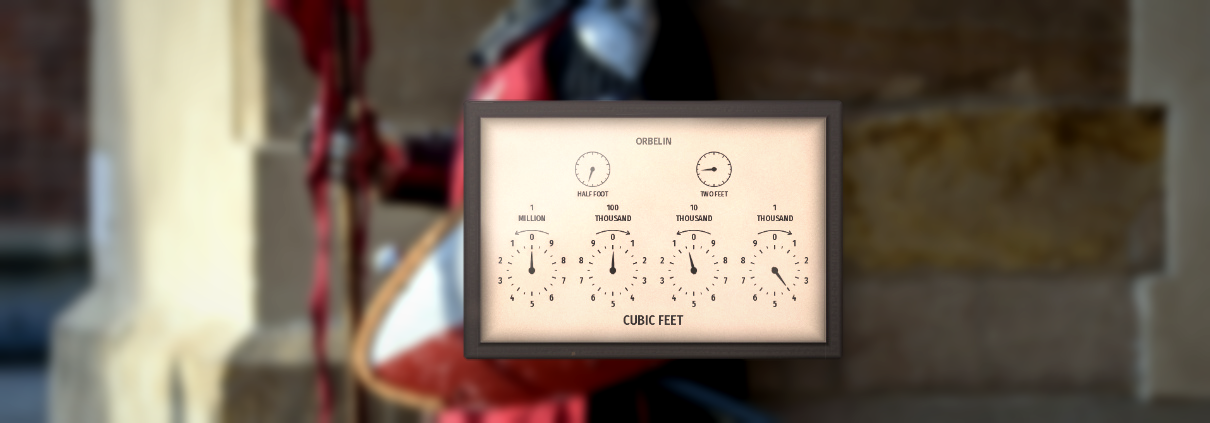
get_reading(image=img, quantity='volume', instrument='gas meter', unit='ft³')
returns 400 ft³
